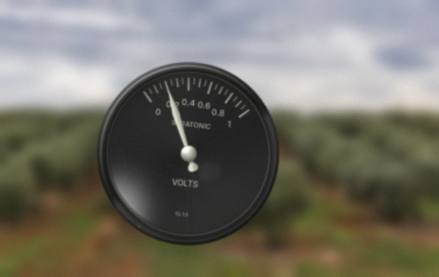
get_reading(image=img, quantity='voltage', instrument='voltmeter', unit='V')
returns 0.2 V
